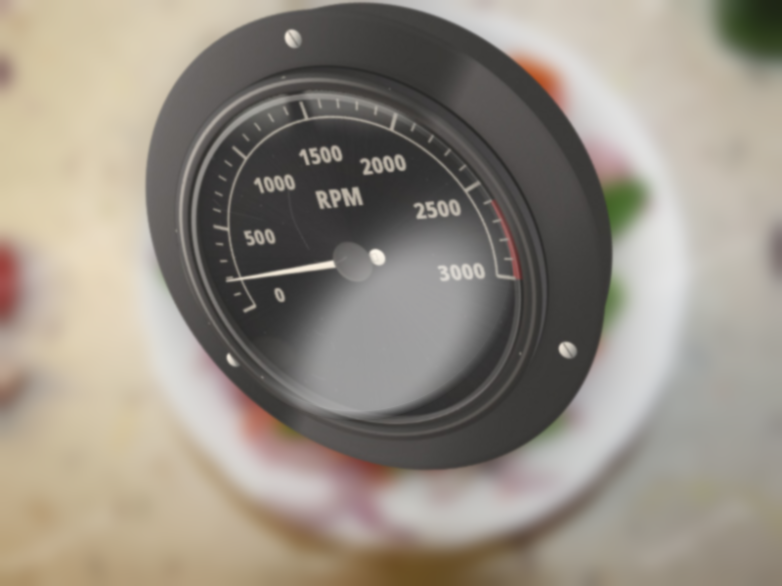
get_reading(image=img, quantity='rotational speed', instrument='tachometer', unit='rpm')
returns 200 rpm
